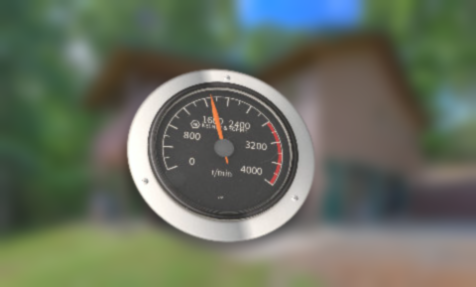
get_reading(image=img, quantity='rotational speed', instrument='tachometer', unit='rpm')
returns 1700 rpm
